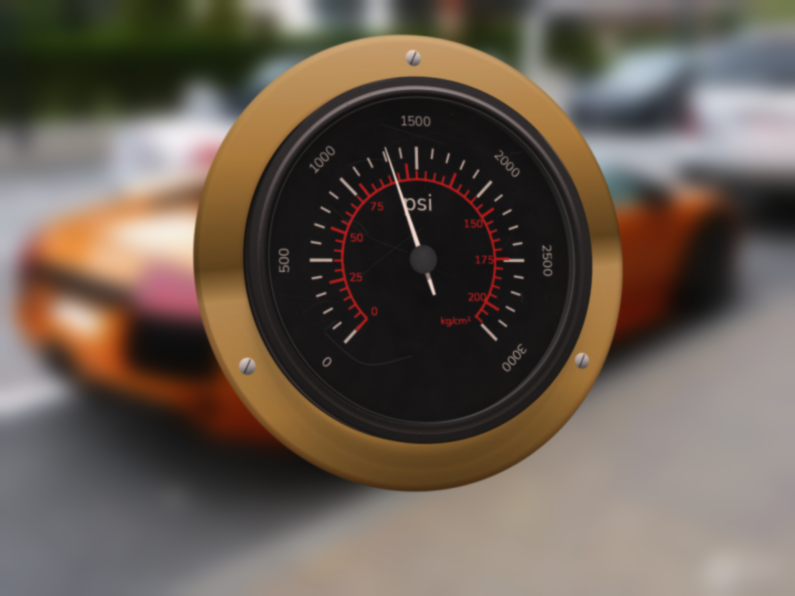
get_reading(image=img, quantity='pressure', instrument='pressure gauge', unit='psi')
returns 1300 psi
